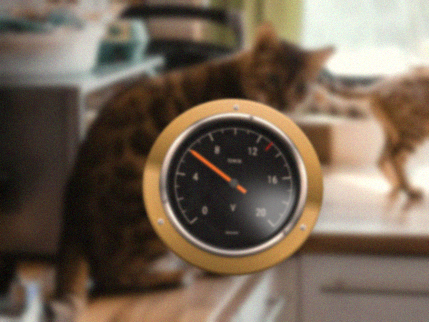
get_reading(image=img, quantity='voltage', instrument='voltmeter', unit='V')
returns 6 V
